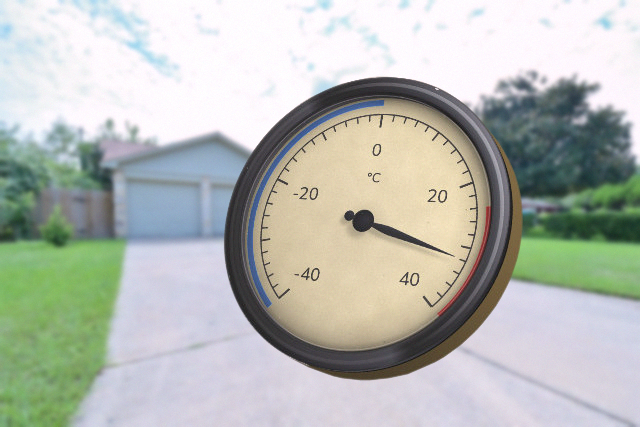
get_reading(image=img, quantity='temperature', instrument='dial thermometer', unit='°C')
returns 32 °C
